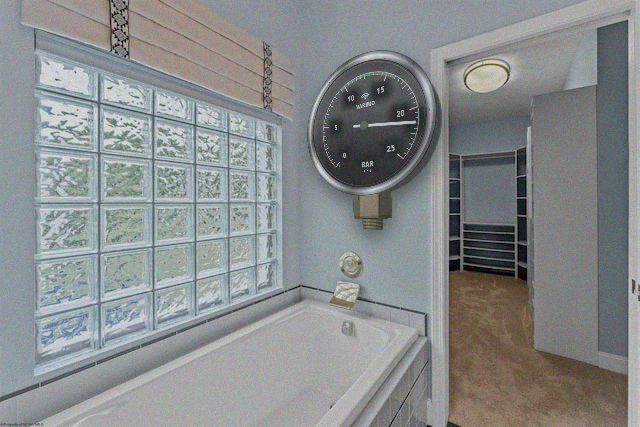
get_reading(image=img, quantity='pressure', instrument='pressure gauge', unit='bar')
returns 21.5 bar
